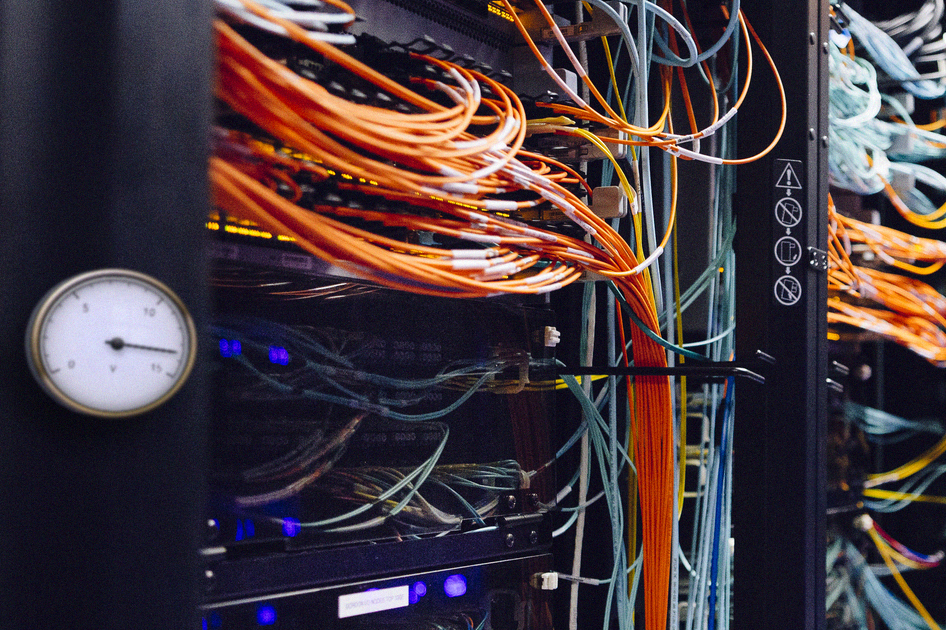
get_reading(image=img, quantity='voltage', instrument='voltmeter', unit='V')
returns 13.5 V
